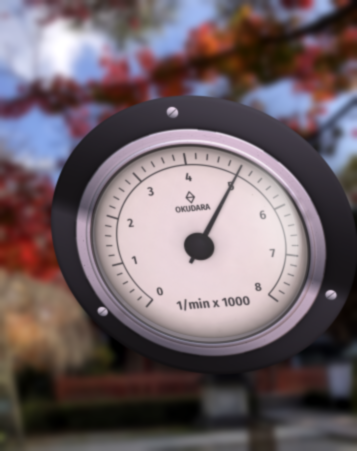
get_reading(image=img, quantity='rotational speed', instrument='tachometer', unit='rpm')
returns 5000 rpm
